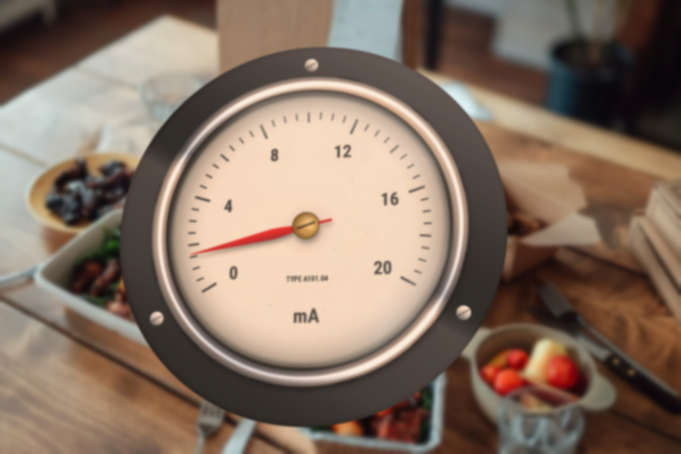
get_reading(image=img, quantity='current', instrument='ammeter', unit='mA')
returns 1.5 mA
